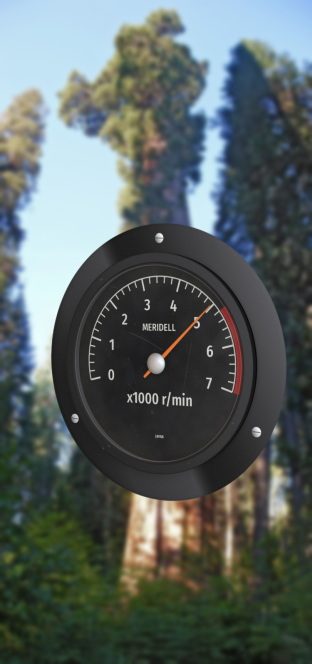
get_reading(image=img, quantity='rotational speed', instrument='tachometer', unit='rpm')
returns 5000 rpm
